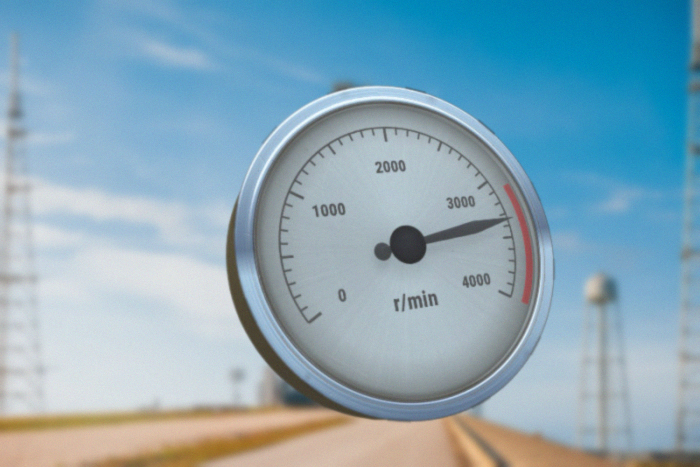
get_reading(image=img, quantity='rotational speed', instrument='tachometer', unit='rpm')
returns 3350 rpm
